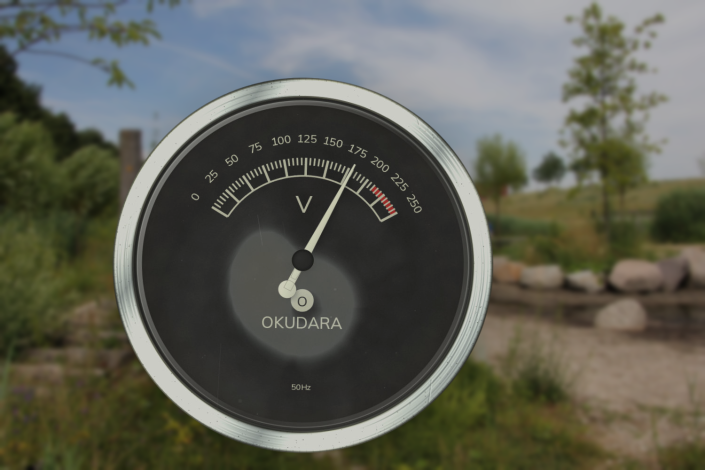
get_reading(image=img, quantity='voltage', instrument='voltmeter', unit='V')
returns 180 V
